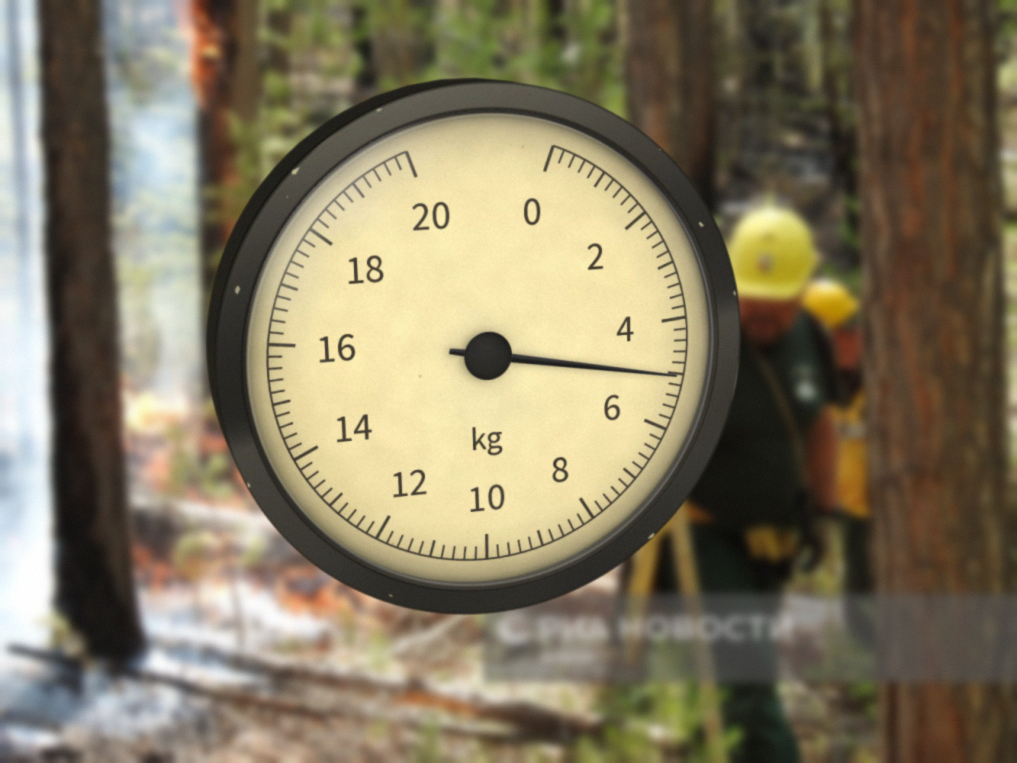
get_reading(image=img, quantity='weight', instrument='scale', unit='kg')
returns 5 kg
